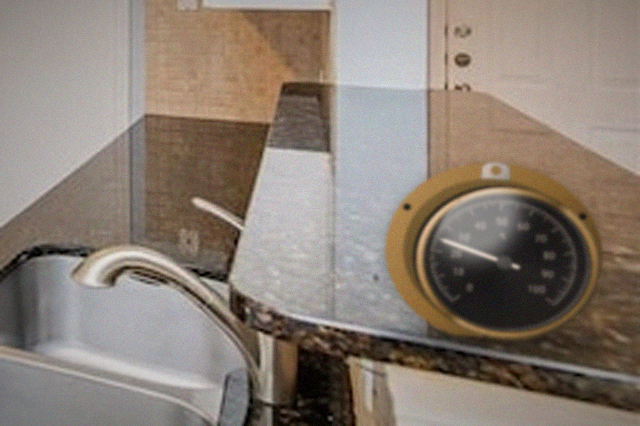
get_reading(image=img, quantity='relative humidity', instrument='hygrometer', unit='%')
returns 25 %
